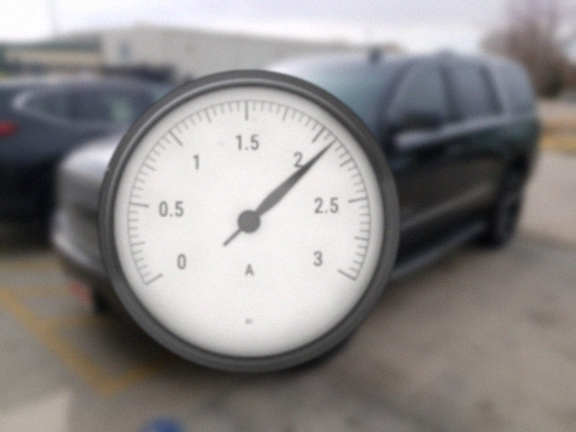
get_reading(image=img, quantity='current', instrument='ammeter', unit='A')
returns 2.1 A
